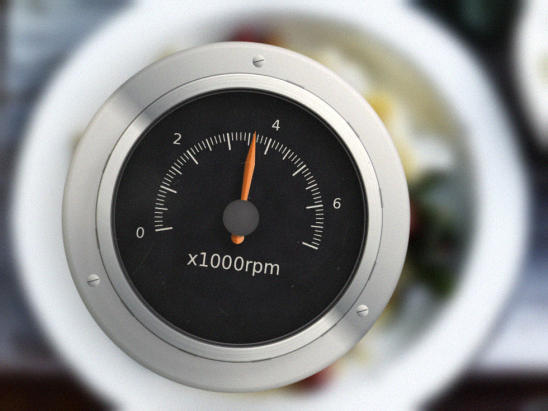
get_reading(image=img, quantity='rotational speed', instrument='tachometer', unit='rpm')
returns 3600 rpm
